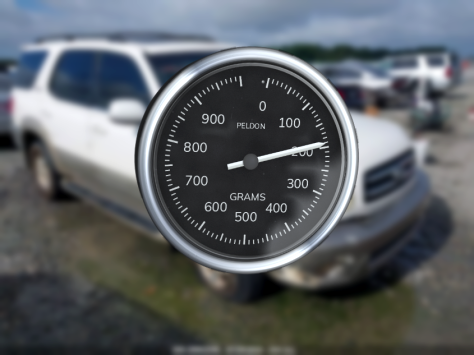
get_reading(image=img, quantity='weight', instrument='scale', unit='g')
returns 190 g
